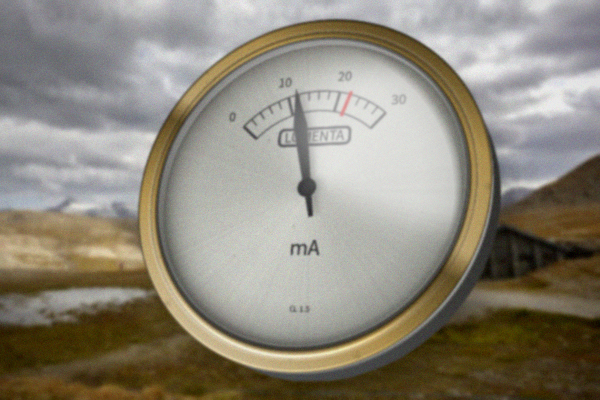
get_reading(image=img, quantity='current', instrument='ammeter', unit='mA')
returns 12 mA
